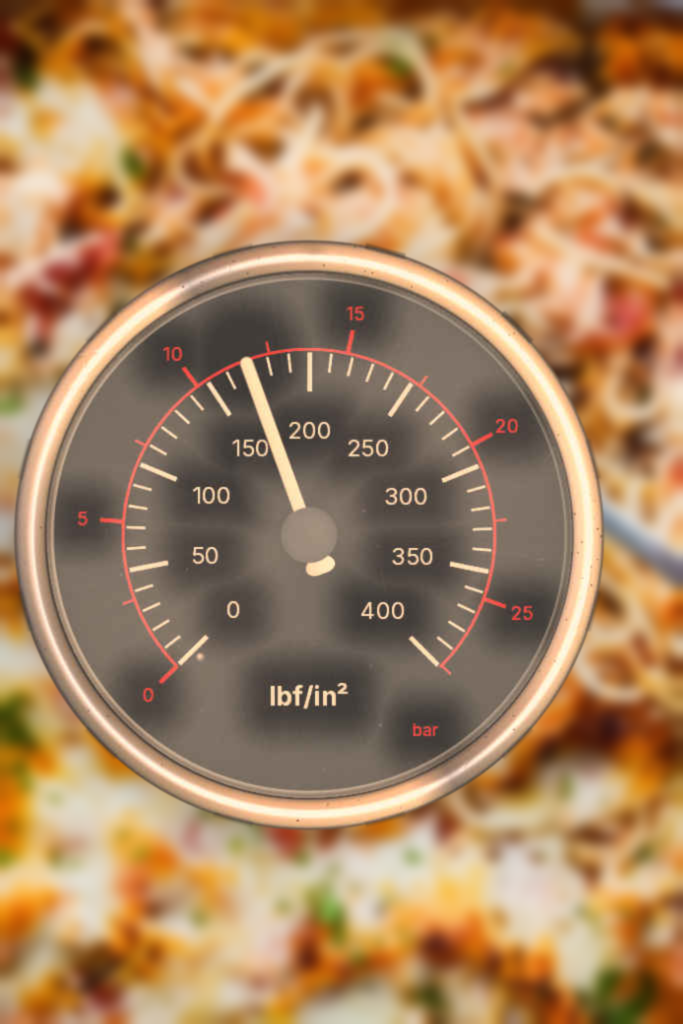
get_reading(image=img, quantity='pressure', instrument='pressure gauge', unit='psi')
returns 170 psi
